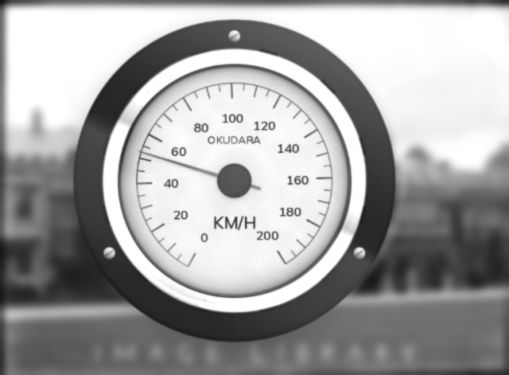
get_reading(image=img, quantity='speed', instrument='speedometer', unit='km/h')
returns 52.5 km/h
